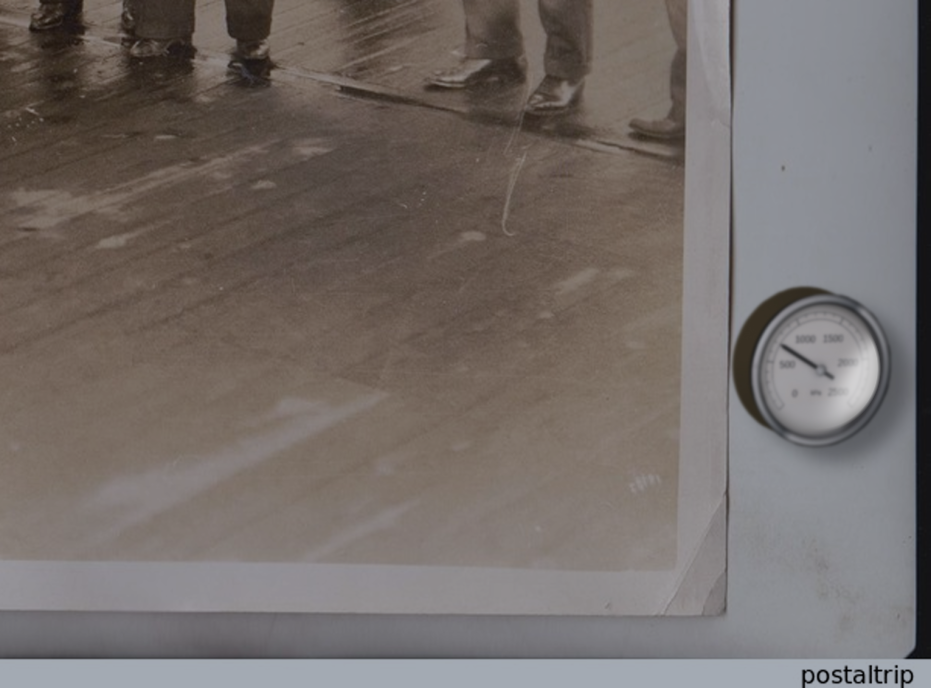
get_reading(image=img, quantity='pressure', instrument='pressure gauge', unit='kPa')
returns 700 kPa
